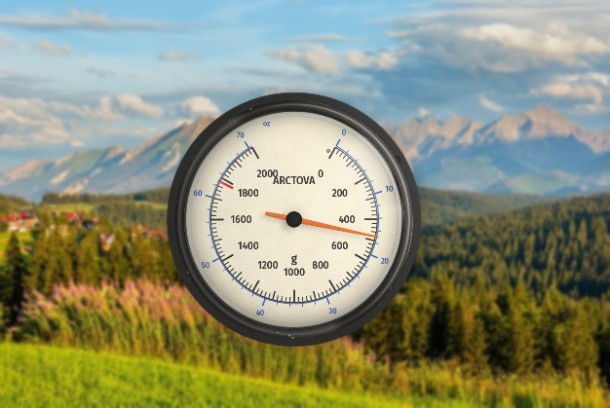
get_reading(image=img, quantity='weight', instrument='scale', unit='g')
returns 480 g
